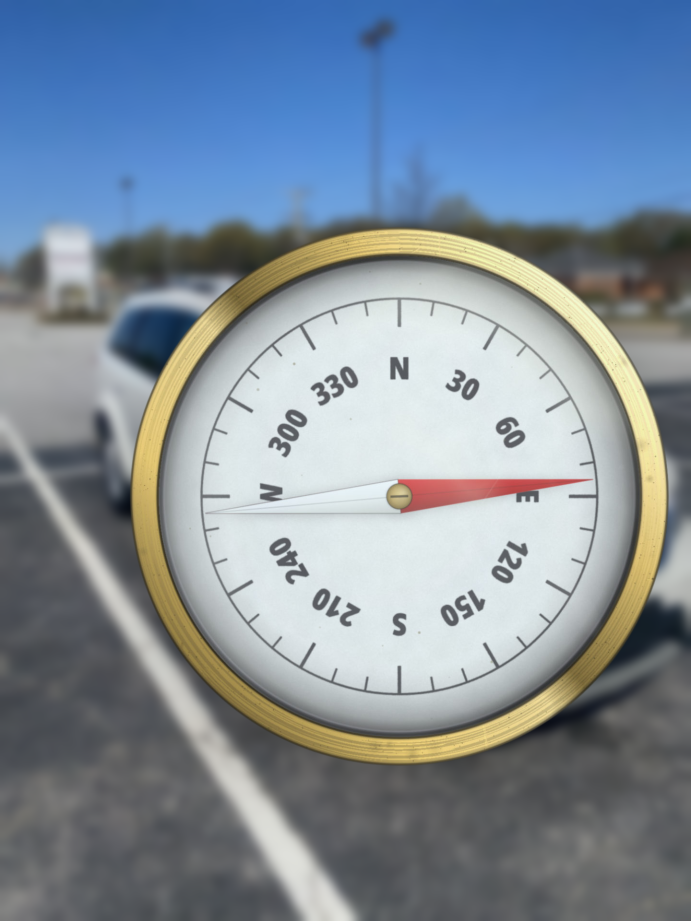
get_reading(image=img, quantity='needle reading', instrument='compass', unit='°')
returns 85 °
